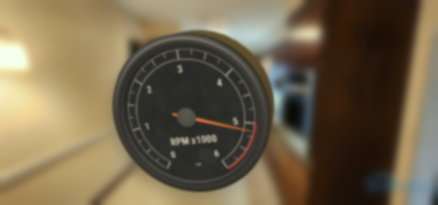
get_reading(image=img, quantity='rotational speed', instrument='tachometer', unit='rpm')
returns 5125 rpm
